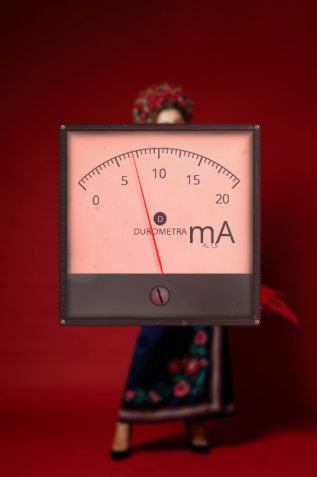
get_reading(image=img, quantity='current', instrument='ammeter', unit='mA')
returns 7 mA
